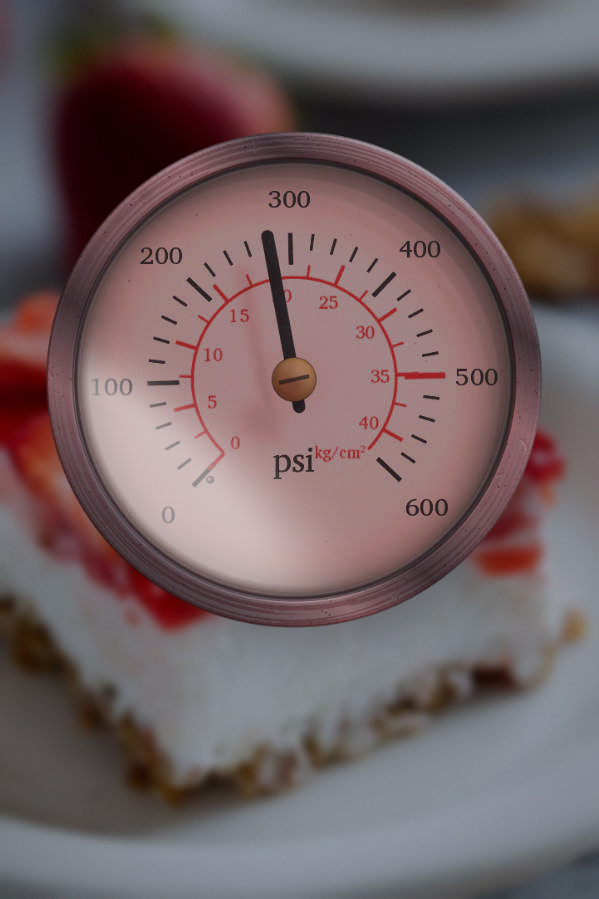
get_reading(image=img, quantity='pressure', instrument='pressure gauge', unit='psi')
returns 280 psi
